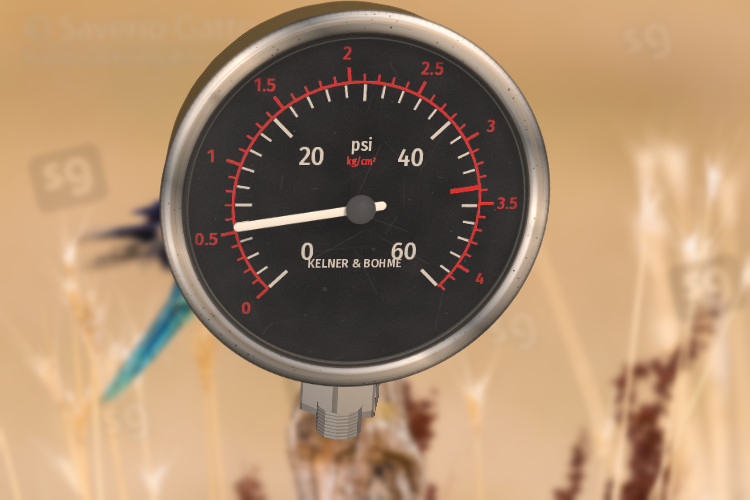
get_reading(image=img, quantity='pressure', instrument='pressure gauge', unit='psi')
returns 8 psi
